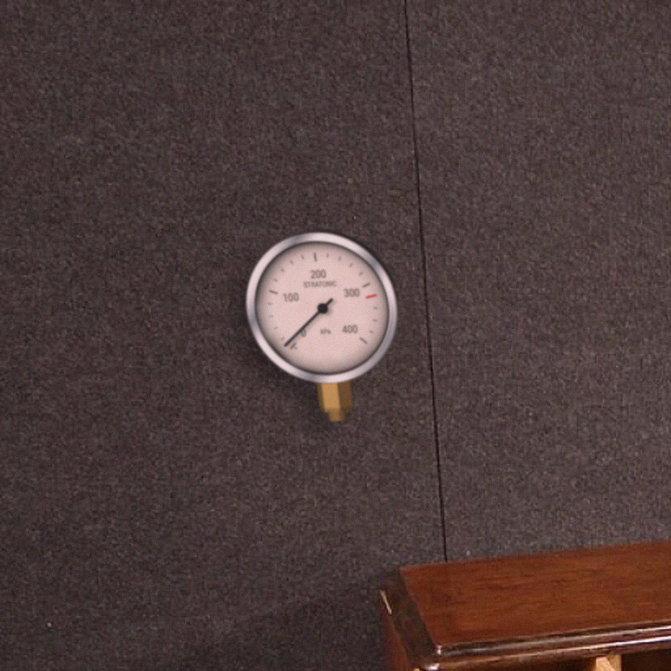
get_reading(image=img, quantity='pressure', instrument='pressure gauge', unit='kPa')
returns 10 kPa
